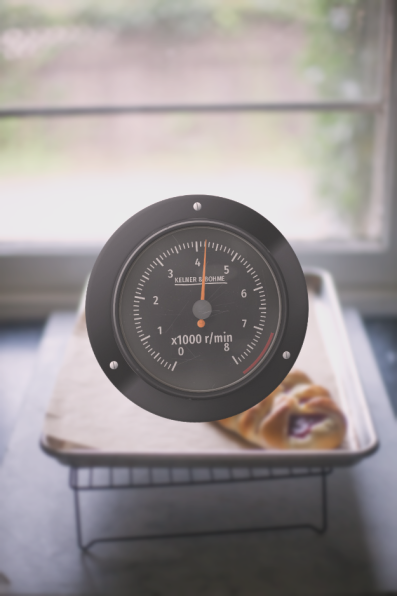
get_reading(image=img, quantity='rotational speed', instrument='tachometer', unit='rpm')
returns 4200 rpm
